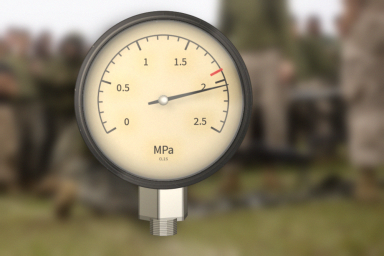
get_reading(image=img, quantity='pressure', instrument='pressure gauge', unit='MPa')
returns 2.05 MPa
